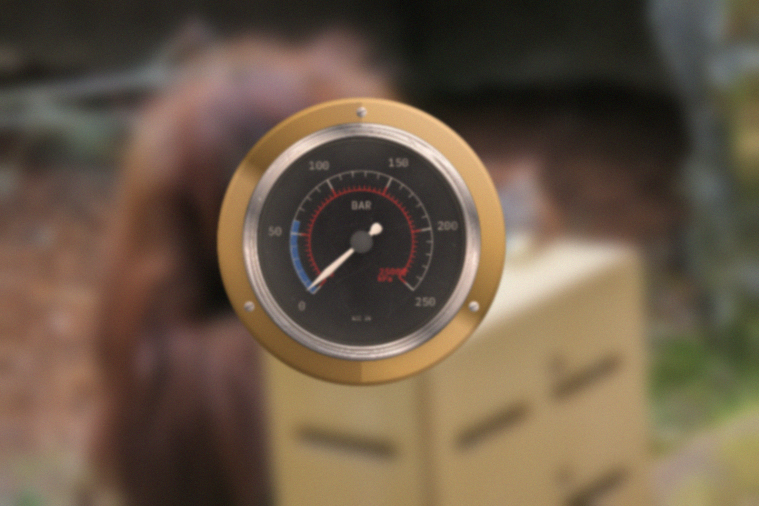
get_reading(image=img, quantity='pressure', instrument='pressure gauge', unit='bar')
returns 5 bar
